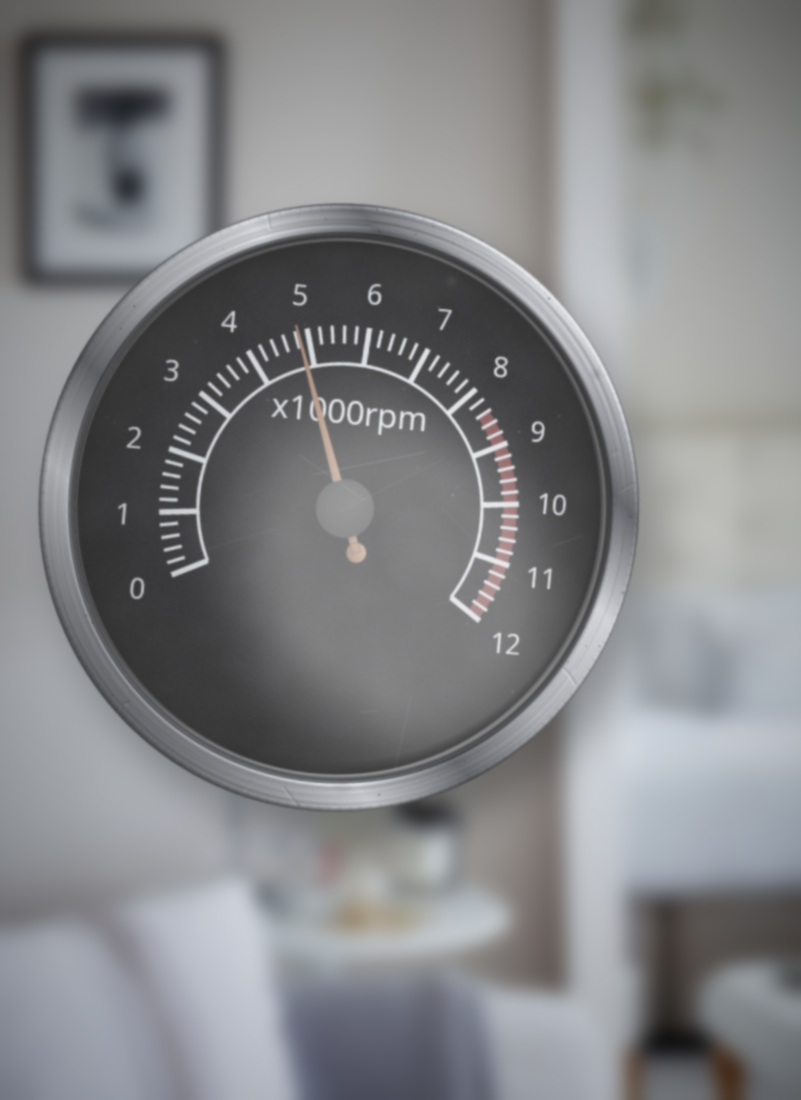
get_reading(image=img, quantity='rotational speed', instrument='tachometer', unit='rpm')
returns 4800 rpm
